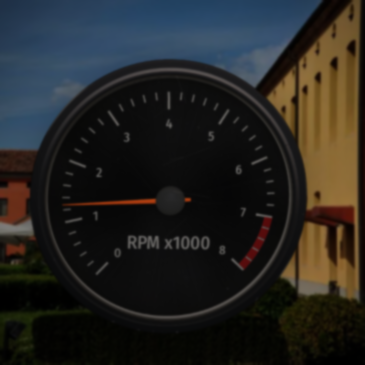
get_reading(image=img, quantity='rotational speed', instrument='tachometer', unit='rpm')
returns 1300 rpm
